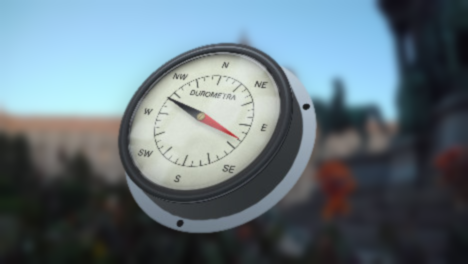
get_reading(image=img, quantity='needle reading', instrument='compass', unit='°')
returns 110 °
